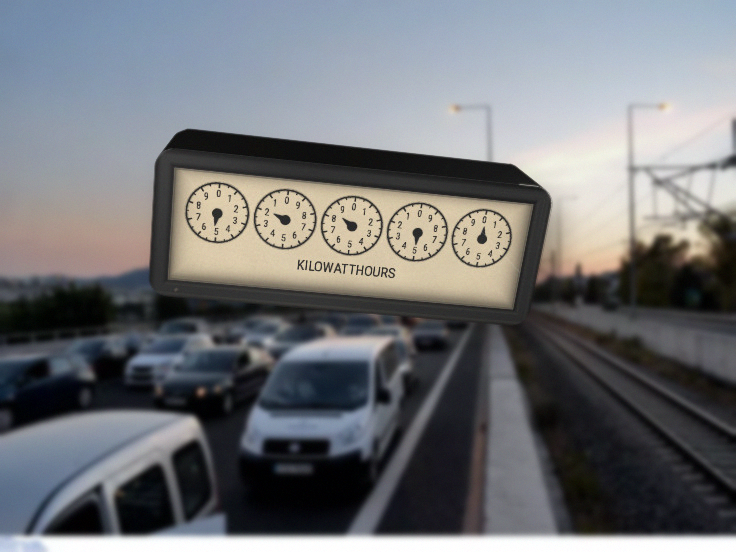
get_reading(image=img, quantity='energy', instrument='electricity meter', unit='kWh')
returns 51850 kWh
